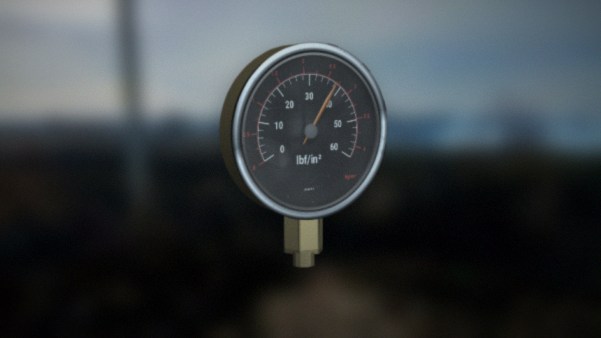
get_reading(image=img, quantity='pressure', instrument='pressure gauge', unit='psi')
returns 38 psi
